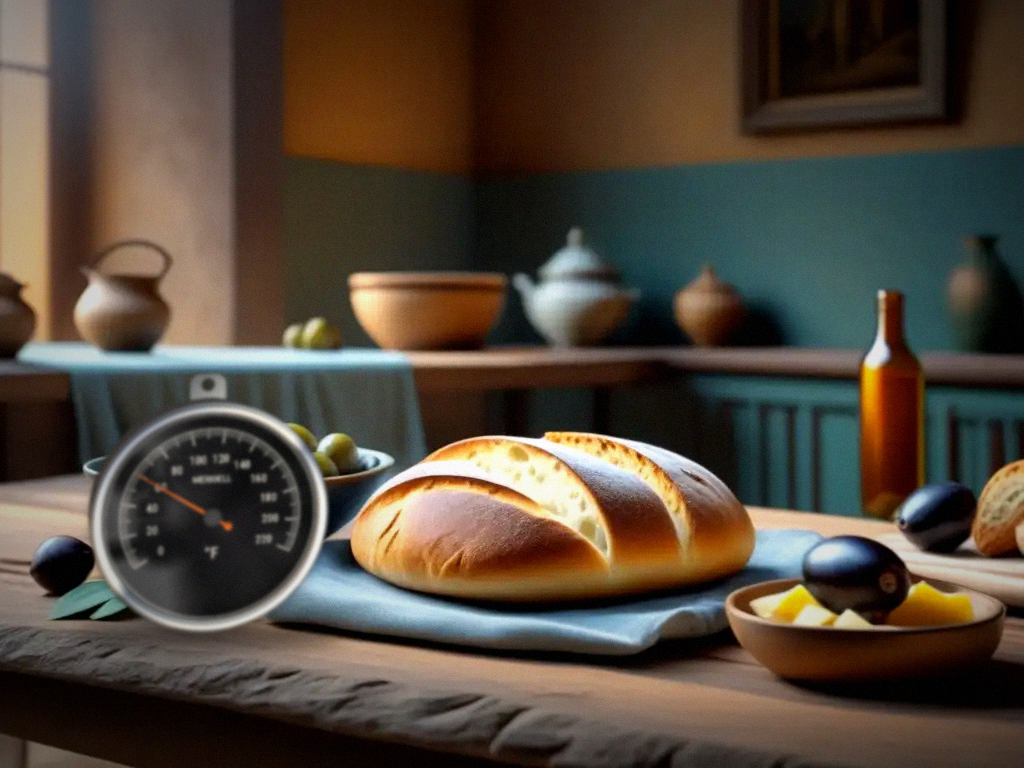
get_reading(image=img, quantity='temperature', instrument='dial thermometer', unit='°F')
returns 60 °F
